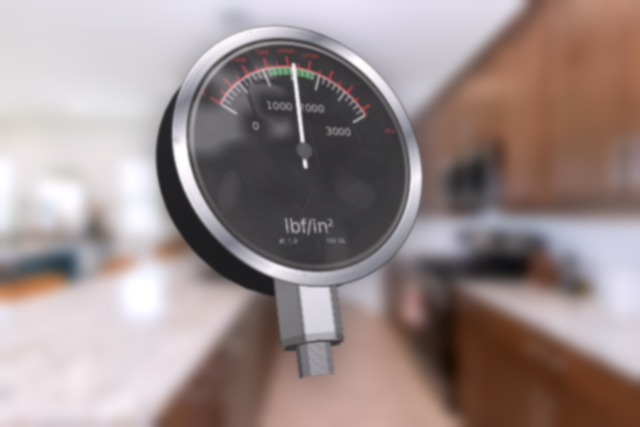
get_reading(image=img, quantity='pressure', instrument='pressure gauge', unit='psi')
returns 1500 psi
